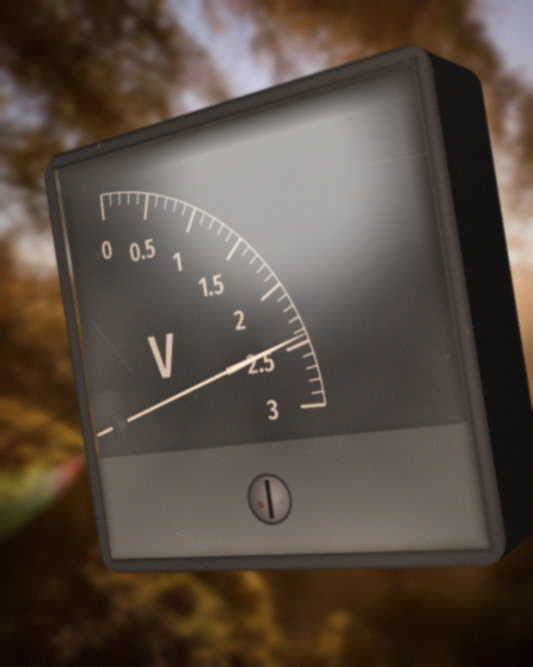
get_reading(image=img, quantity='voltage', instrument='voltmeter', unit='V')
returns 2.45 V
